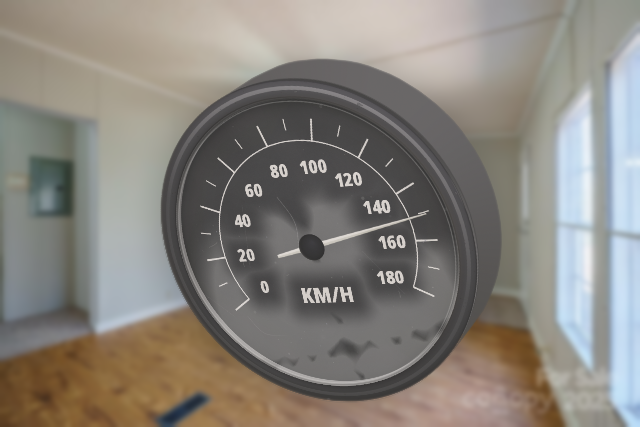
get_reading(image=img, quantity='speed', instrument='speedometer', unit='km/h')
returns 150 km/h
